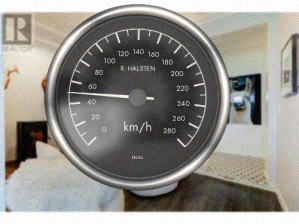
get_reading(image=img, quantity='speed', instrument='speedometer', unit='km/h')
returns 50 km/h
